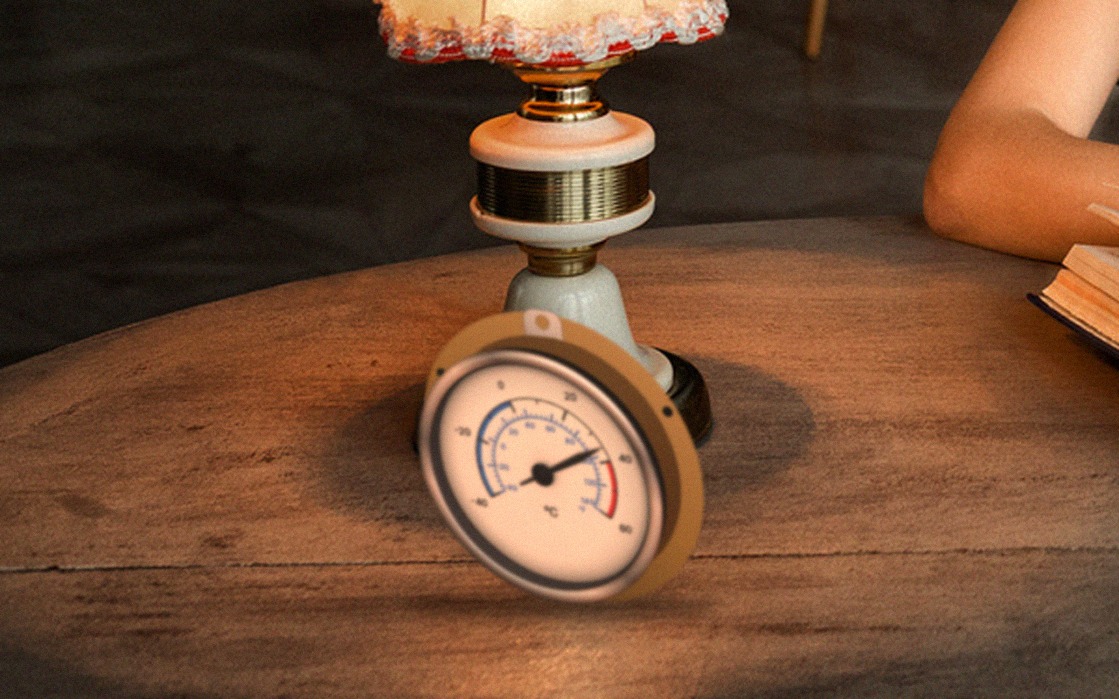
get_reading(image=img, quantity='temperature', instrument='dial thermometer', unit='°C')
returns 35 °C
